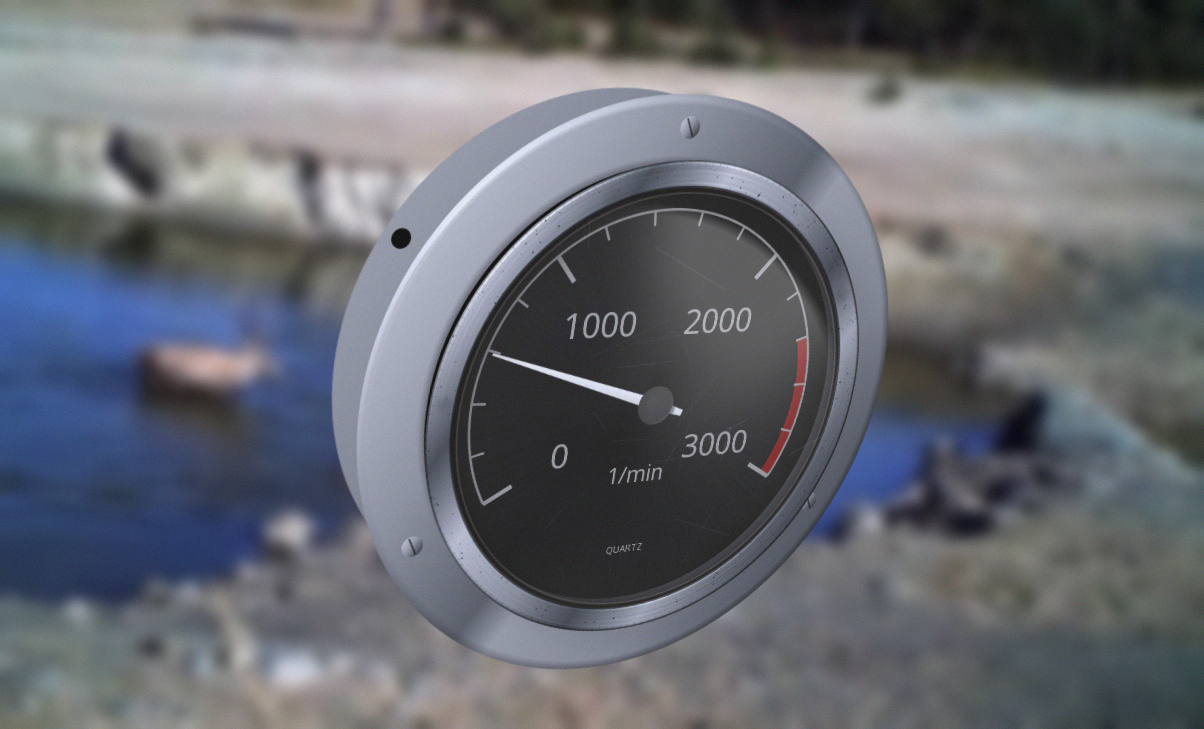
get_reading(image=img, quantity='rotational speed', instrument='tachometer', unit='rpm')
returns 600 rpm
